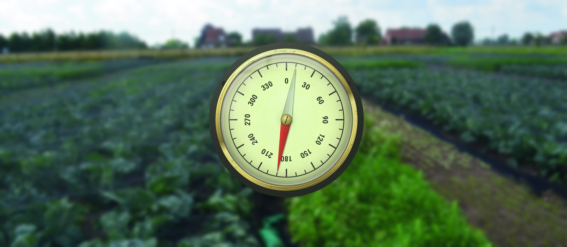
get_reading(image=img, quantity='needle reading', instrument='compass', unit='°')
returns 190 °
